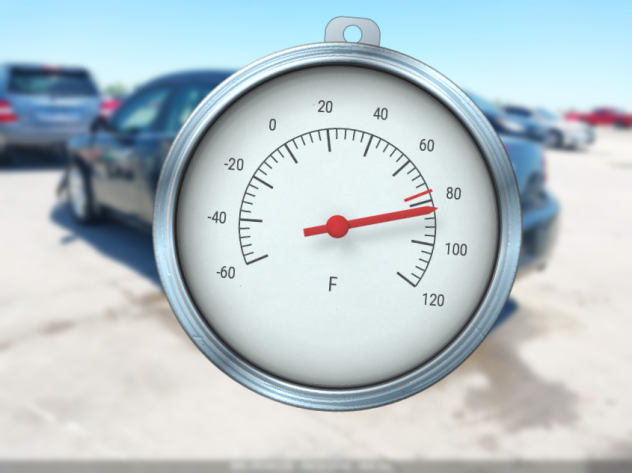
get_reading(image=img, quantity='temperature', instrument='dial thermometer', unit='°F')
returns 84 °F
